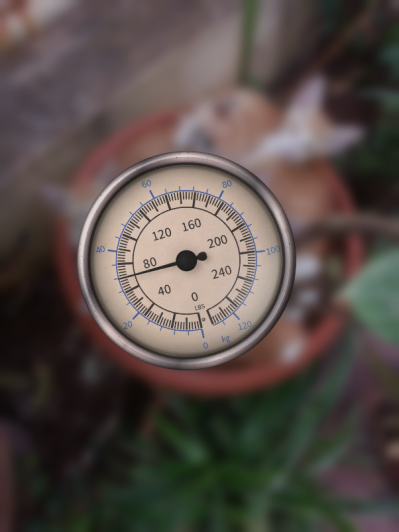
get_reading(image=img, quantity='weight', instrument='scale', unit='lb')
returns 70 lb
